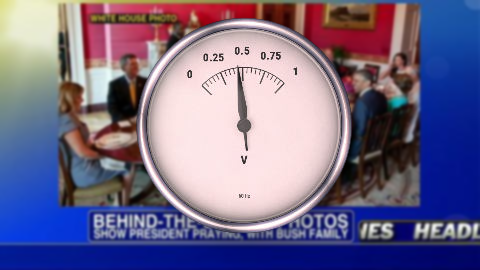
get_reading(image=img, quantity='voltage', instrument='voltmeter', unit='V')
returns 0.45 V
